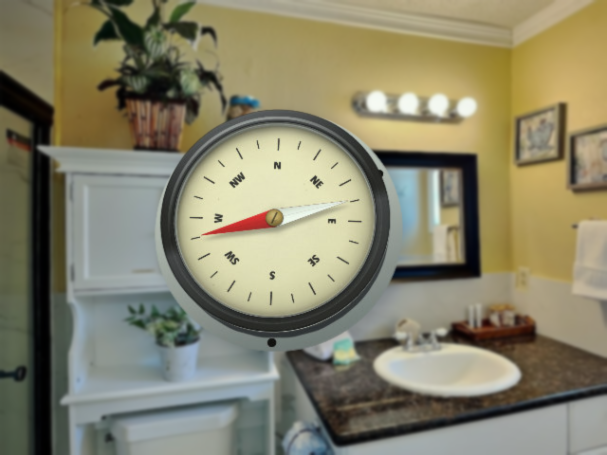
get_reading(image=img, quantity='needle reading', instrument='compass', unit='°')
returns 255 °
